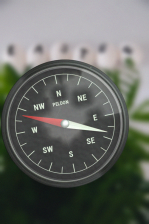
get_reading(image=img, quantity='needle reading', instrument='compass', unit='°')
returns 292.5 °
